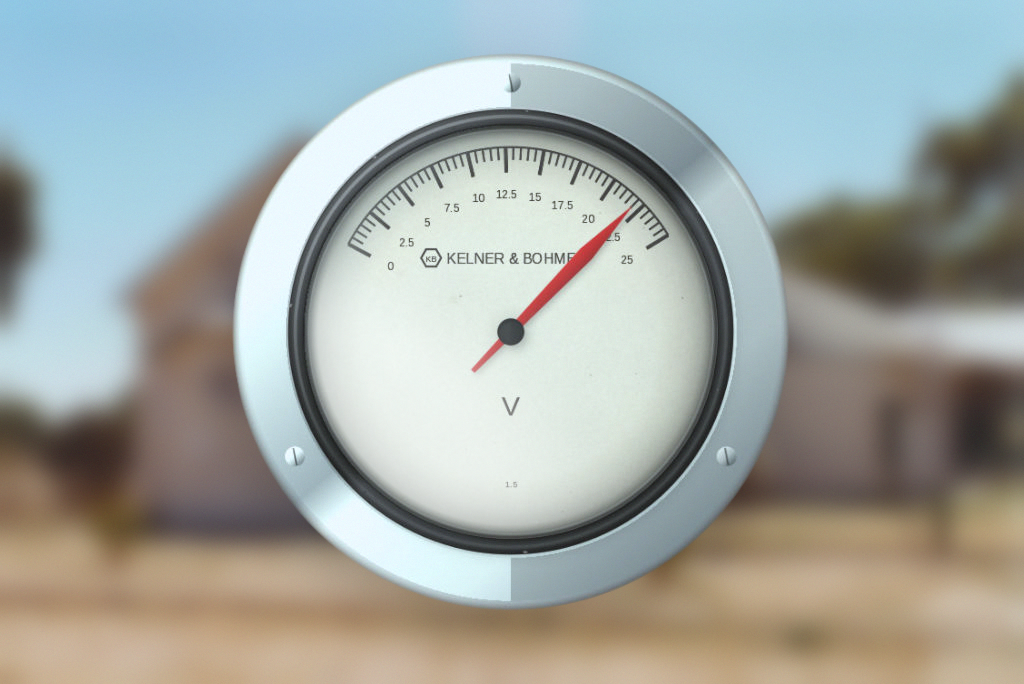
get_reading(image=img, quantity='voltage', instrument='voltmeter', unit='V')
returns 22 V
